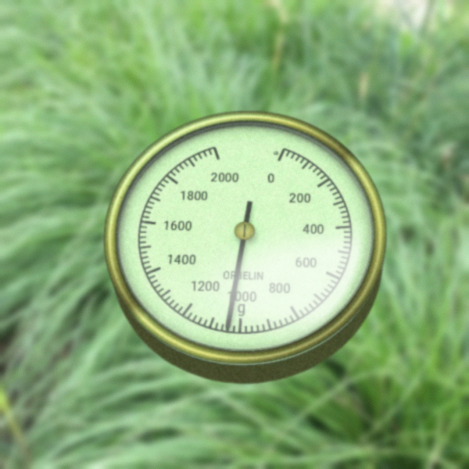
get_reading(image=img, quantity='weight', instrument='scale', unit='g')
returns 1040 g
